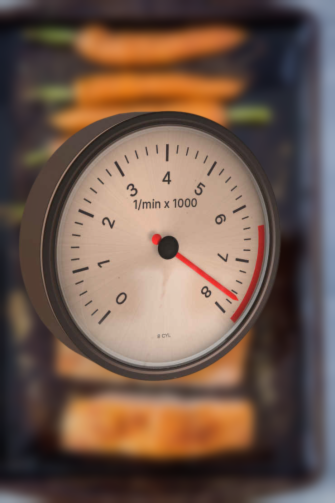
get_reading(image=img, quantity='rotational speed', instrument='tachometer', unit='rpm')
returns 7700 rpm
